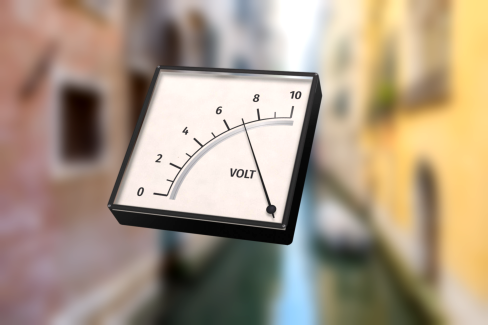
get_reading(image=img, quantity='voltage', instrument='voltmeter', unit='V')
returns 7 V
